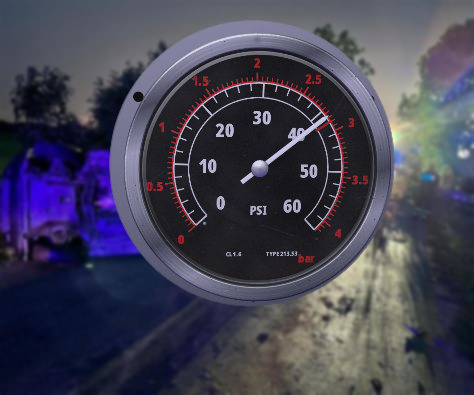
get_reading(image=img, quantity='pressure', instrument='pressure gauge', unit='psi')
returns 41 psi
